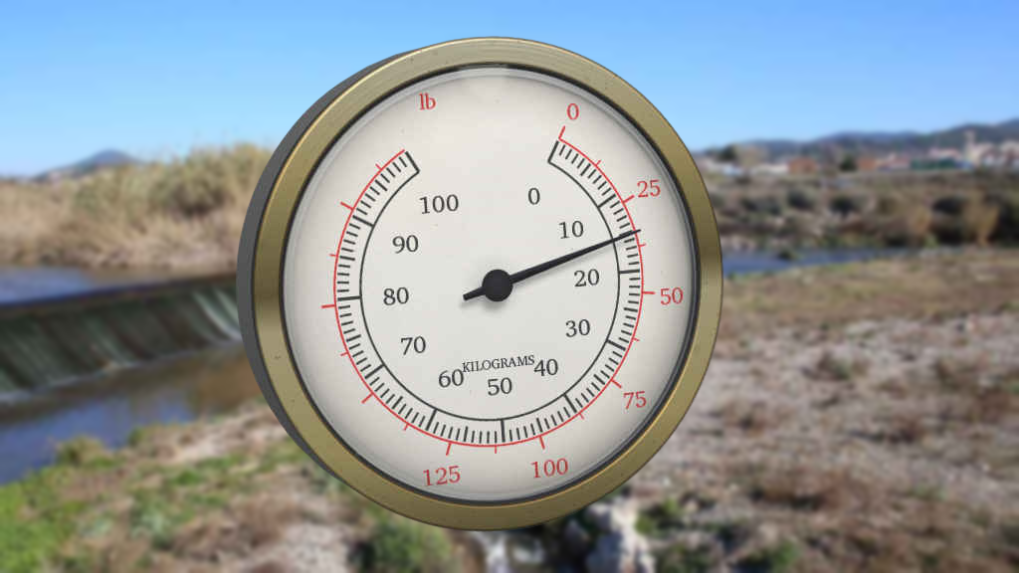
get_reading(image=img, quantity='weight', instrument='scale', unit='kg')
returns 15 kg
